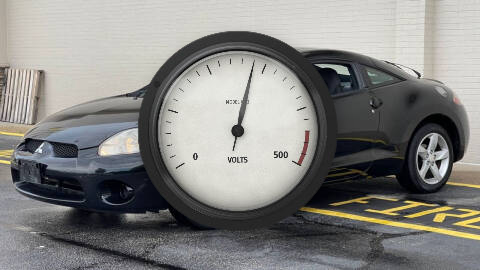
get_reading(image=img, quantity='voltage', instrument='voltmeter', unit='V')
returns 280 V
